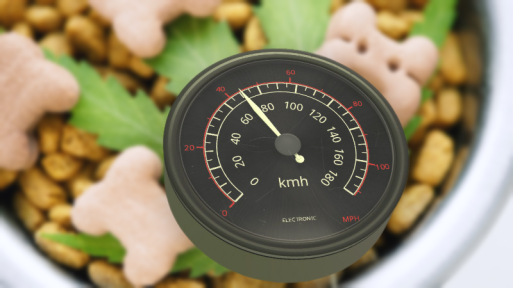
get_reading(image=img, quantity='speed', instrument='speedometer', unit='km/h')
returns 70 km/h
